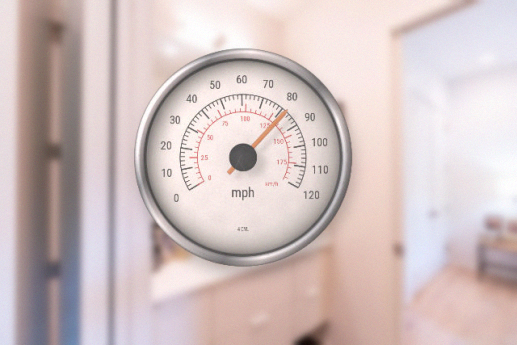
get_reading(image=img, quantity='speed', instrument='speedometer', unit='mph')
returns 82 mph
